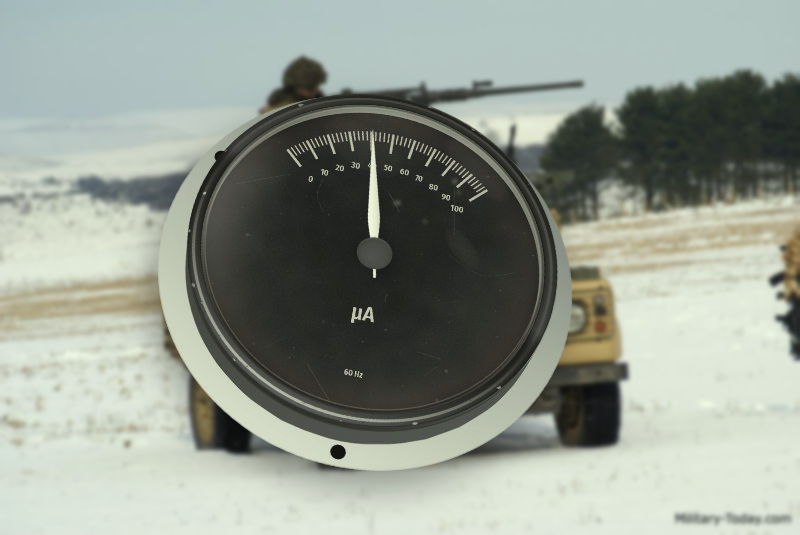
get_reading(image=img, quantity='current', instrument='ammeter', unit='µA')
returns 40 µA
